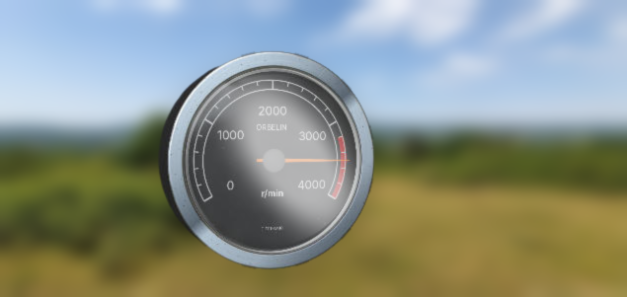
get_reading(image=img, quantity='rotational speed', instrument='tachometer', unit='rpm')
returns 3500 rpm
